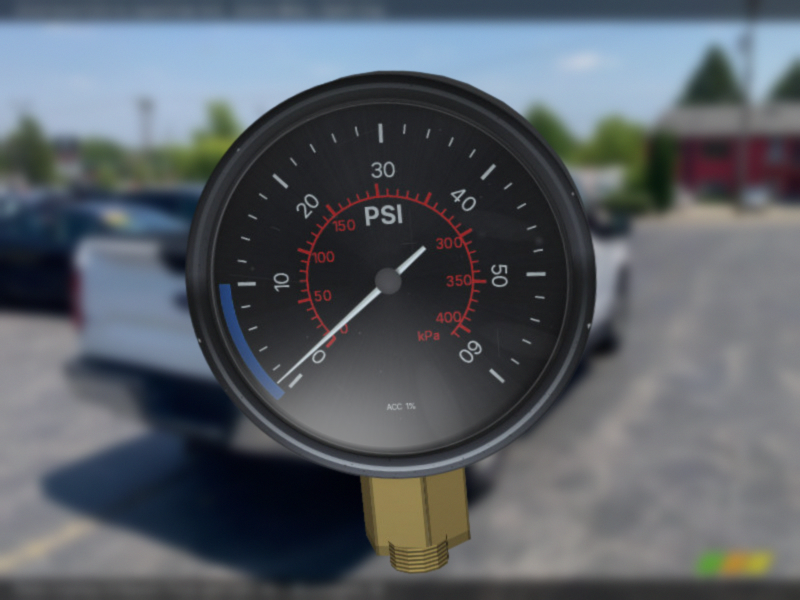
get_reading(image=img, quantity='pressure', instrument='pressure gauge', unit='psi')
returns 1 psi
